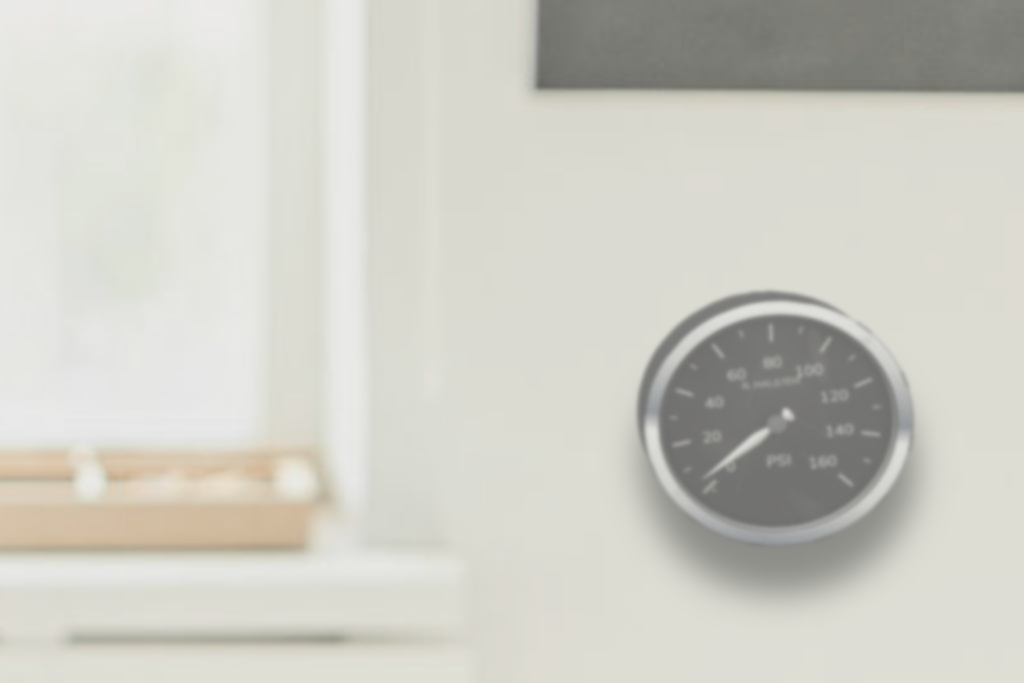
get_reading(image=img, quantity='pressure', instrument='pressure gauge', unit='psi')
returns 5 psi
